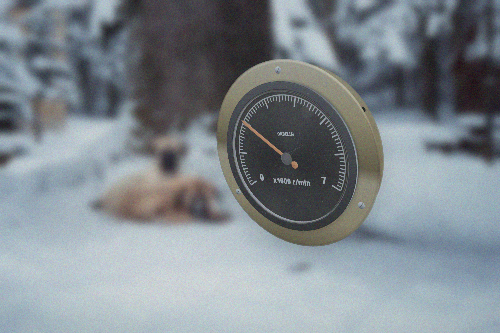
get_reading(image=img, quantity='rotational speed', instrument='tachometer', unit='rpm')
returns 2000 rpm
